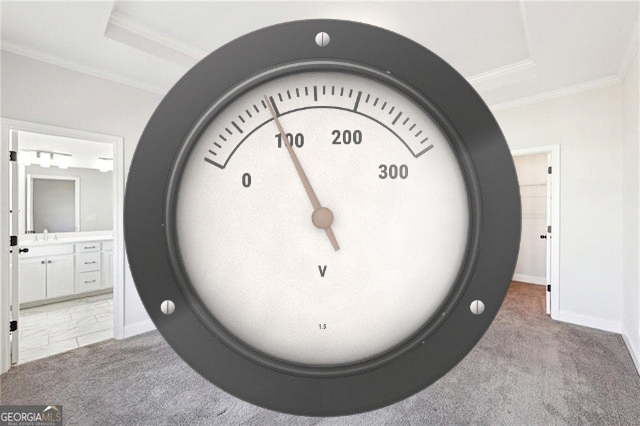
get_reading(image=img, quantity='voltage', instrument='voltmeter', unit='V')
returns 95 V
